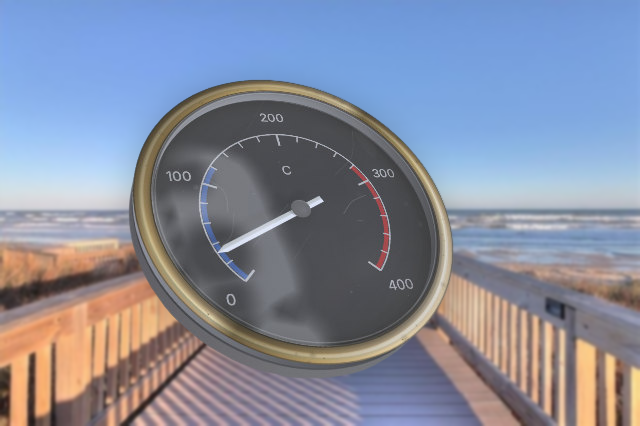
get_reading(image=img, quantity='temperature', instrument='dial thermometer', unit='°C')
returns 30 °C
